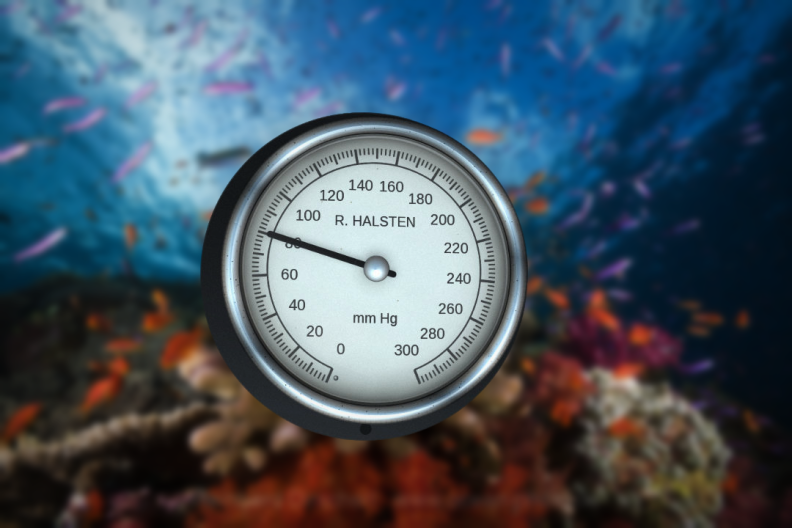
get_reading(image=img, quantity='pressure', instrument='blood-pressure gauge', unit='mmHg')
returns 80 mmHg
